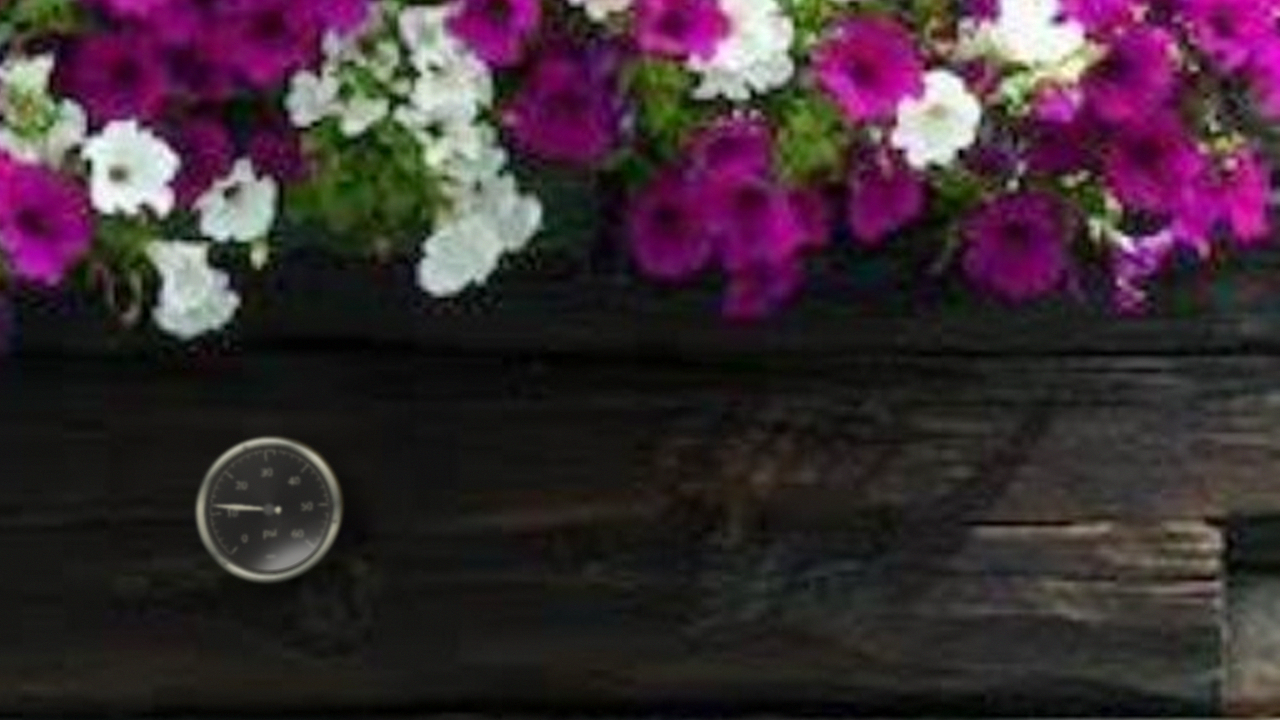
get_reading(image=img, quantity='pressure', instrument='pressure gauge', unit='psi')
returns 12 psi
